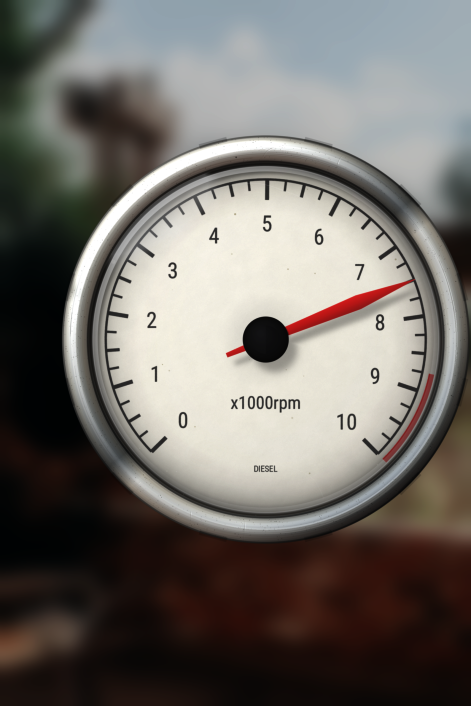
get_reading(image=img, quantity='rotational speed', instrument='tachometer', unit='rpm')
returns 7500 rpm
